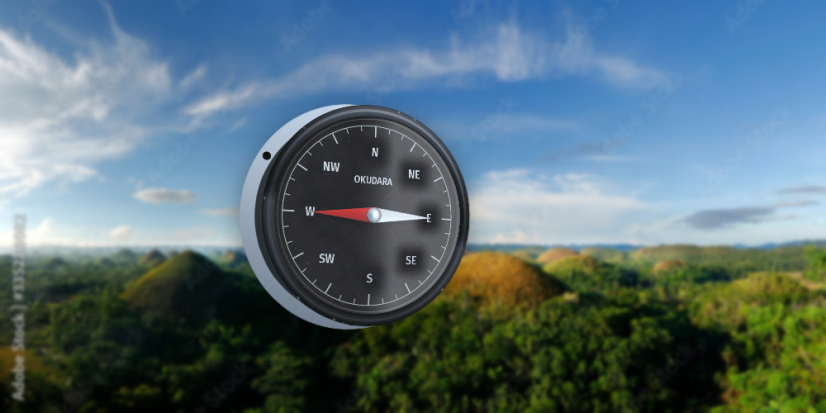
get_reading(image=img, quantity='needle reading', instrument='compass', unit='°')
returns 270 °
